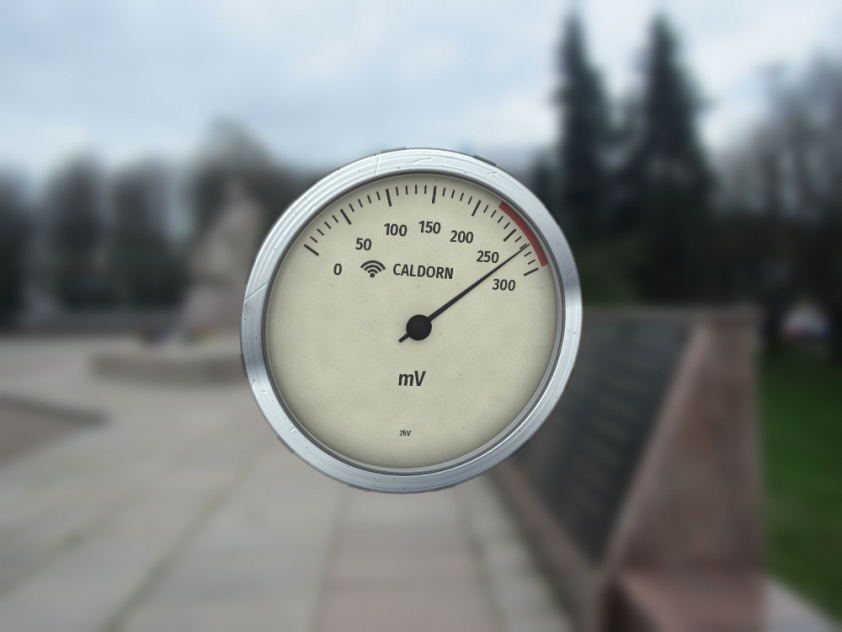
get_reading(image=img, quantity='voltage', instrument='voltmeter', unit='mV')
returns 270 mV
